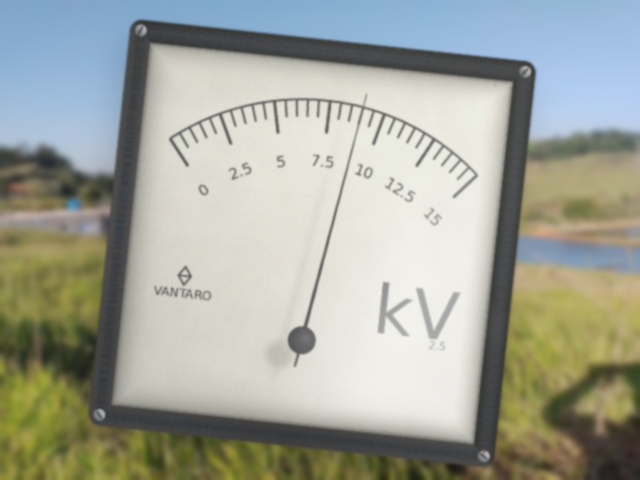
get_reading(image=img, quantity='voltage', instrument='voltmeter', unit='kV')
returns 9 kV
